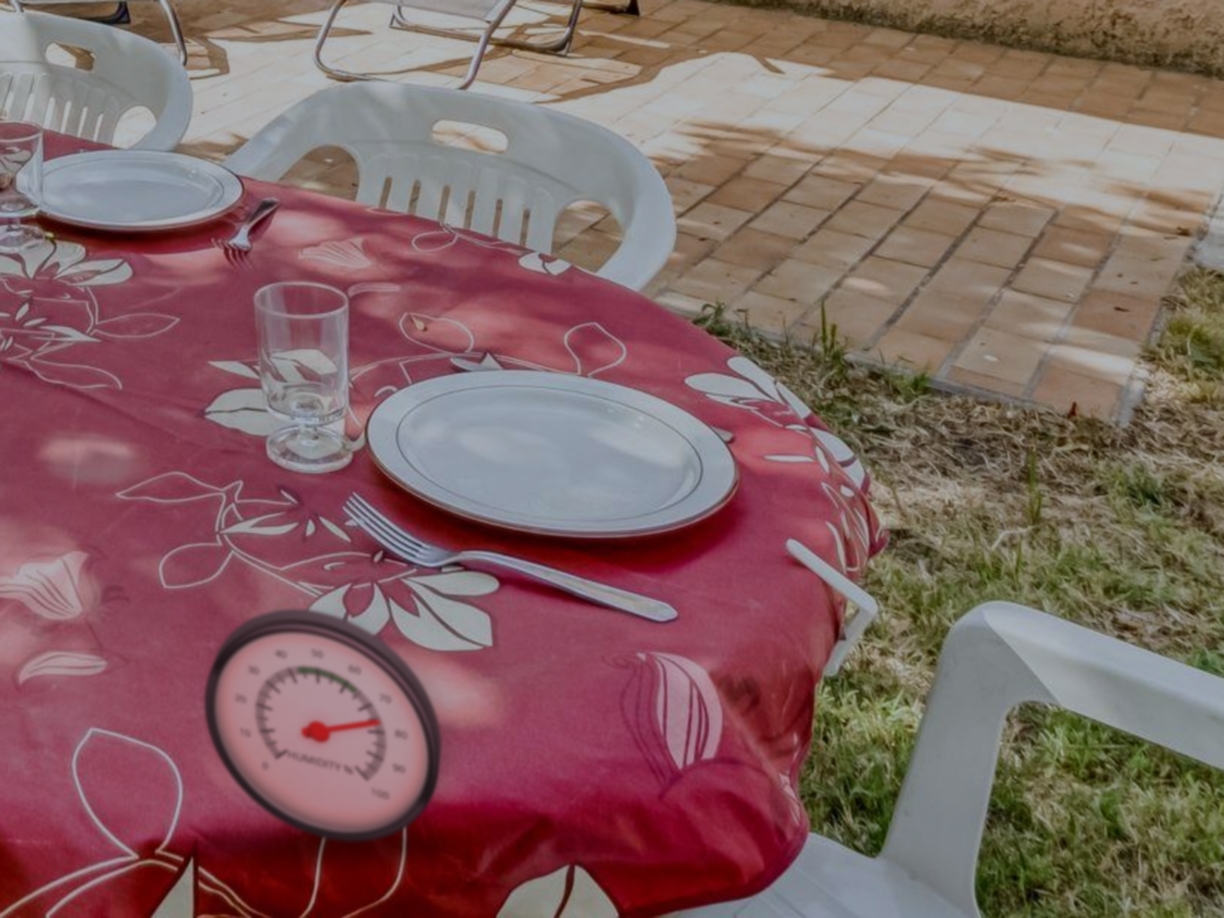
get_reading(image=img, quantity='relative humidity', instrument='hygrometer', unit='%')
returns 75 %
